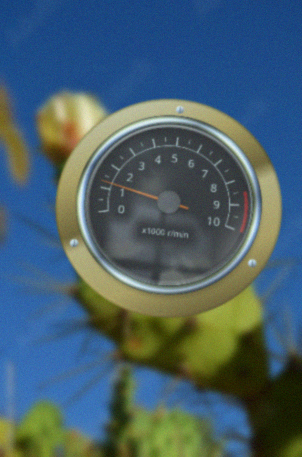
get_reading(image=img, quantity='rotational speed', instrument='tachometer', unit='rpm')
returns 1250 rpm
